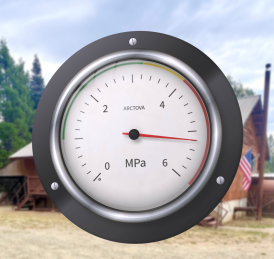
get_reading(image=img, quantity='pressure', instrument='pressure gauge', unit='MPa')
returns 5.2 MPa
